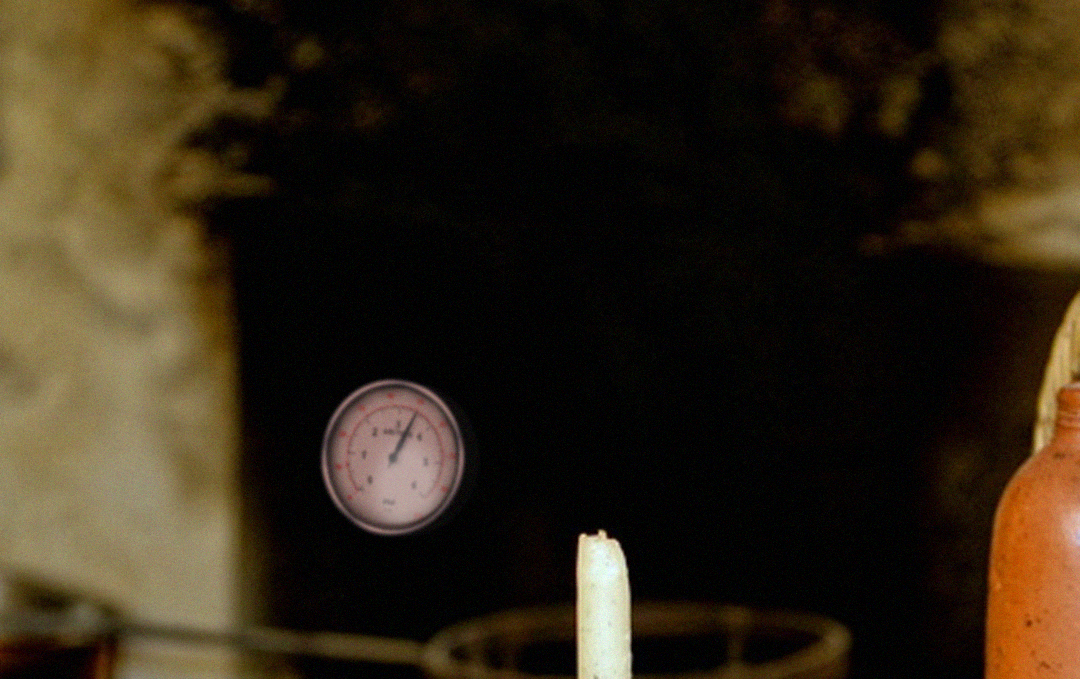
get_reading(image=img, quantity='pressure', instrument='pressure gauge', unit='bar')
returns 3.5 bar
